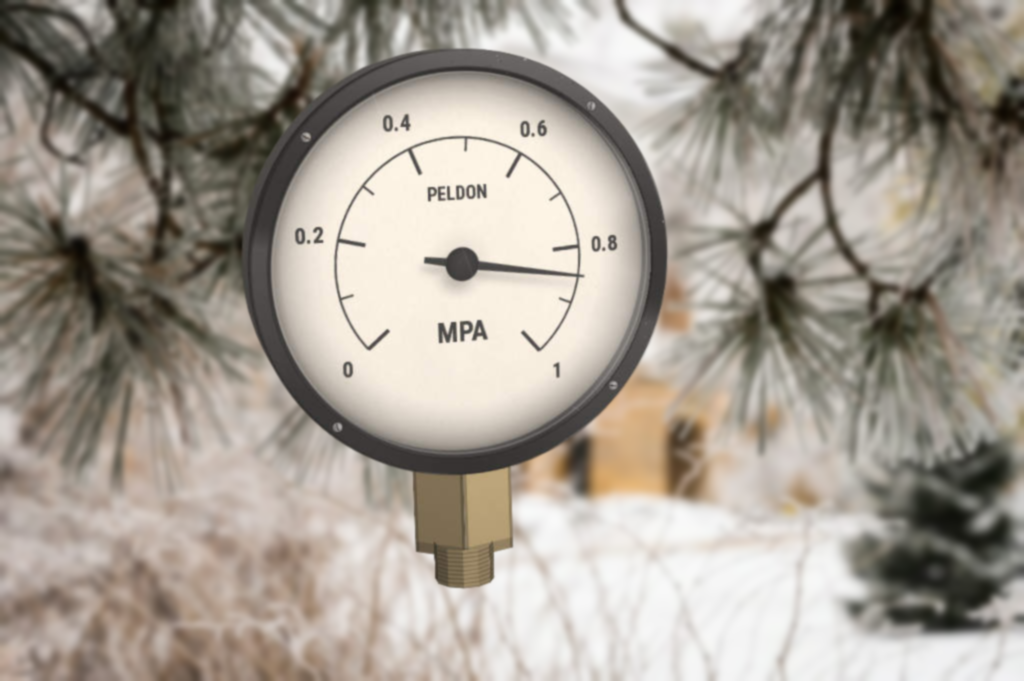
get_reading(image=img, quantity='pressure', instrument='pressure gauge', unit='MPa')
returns 0.85 MPa
